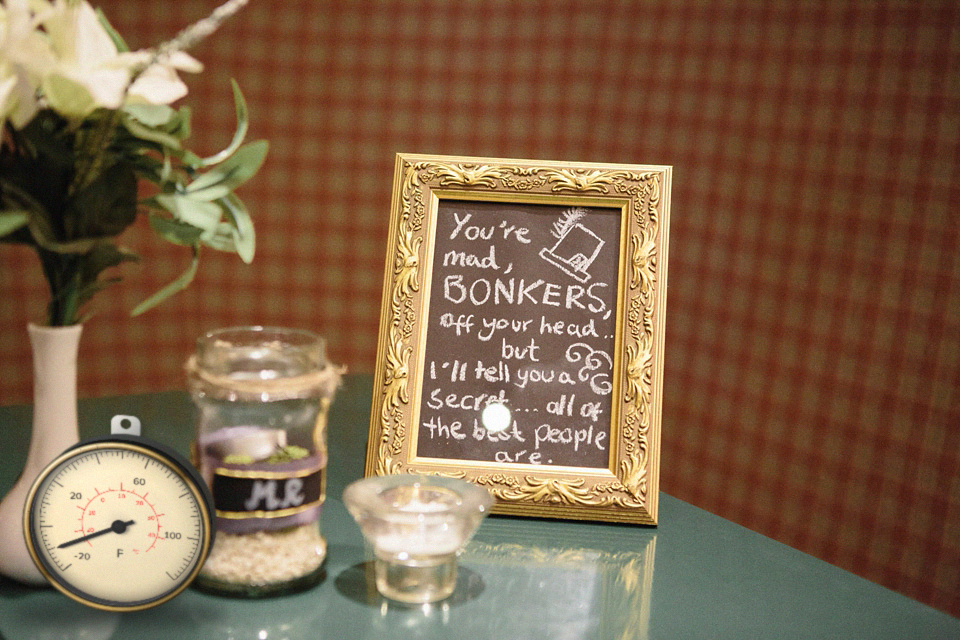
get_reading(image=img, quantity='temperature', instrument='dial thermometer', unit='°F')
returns -10 °F
